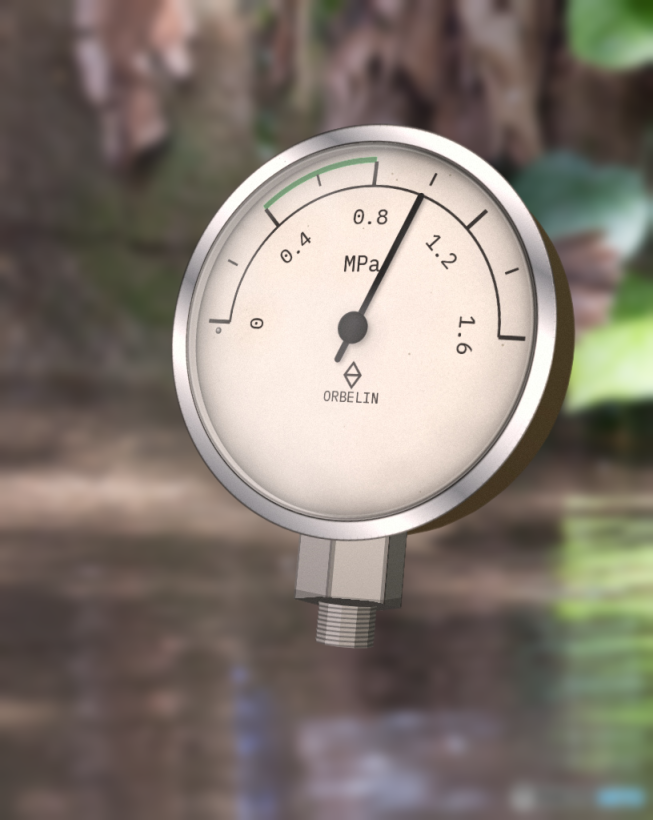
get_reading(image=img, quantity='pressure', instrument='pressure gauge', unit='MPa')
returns 1 MPa
